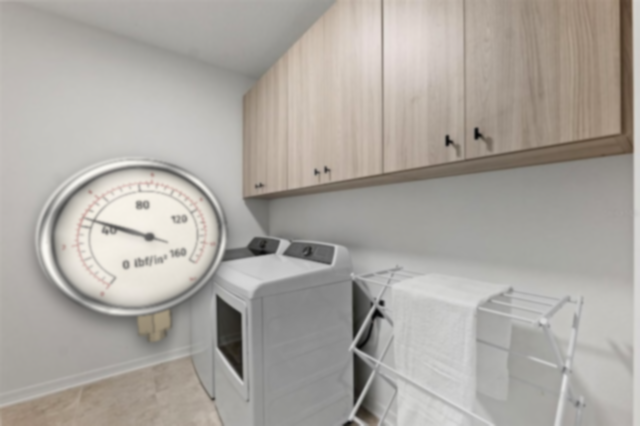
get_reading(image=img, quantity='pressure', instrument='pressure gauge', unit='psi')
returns 45 psi
